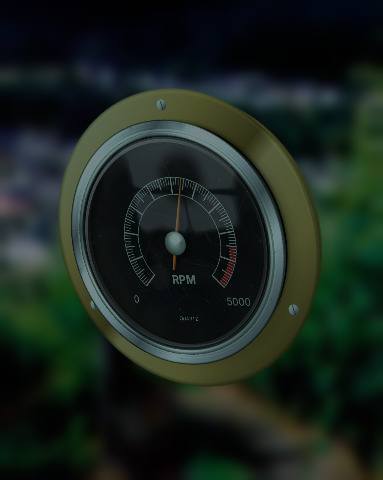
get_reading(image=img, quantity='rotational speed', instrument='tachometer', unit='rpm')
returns 2750 rpm
